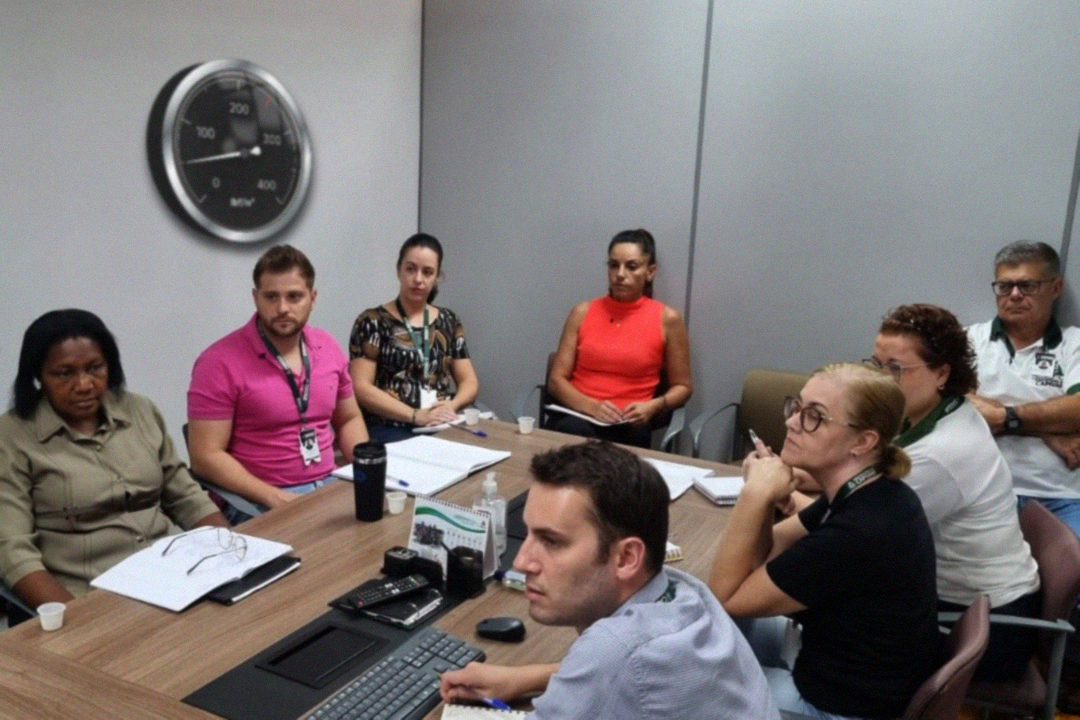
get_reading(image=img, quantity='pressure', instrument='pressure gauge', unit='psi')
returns 50 psi
